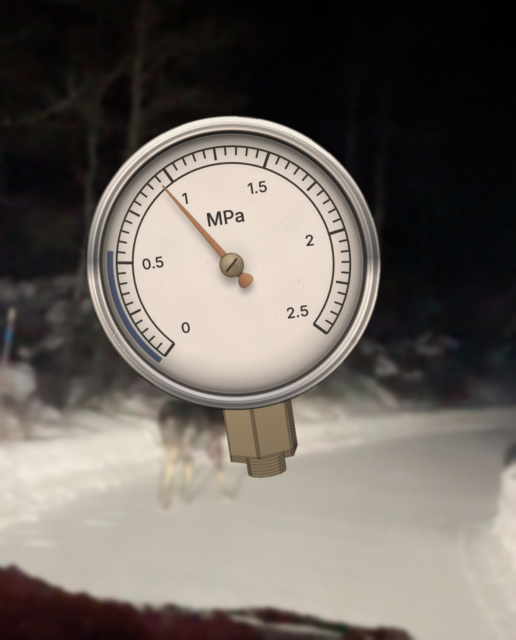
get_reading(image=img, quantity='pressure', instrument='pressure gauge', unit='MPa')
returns 0.95 MPa
